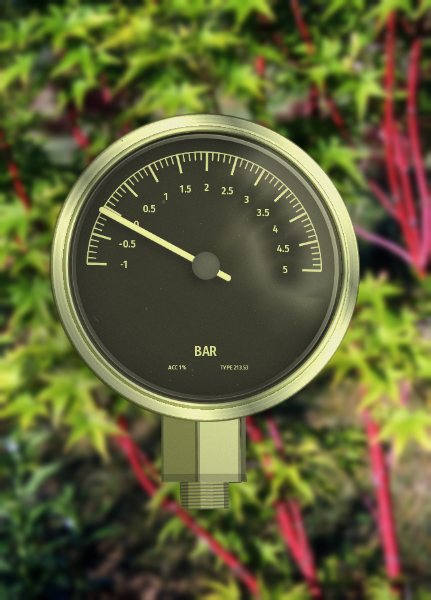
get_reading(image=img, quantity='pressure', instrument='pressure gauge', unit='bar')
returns -0.1 bar
